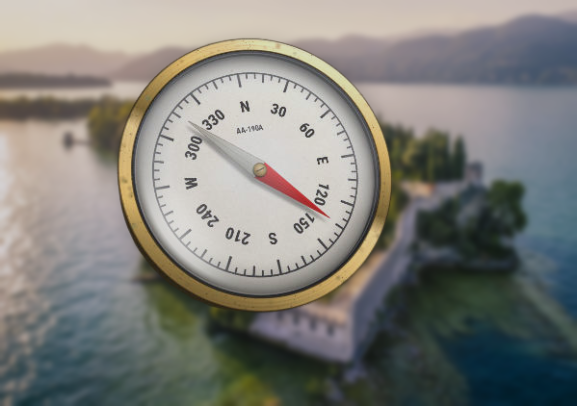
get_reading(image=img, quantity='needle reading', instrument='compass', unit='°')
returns 135 °
